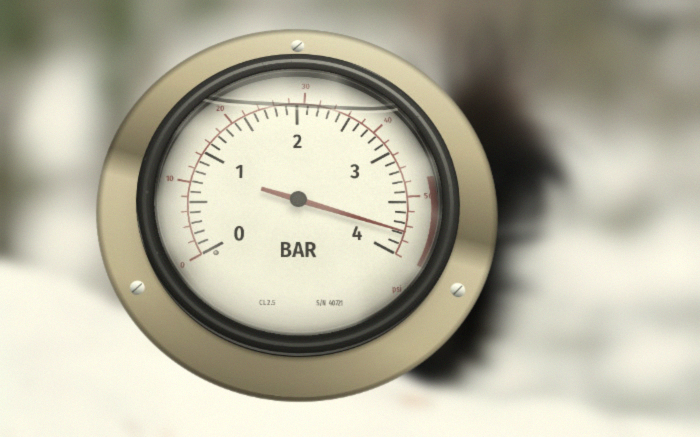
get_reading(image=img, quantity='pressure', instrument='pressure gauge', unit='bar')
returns 3.8 bar
